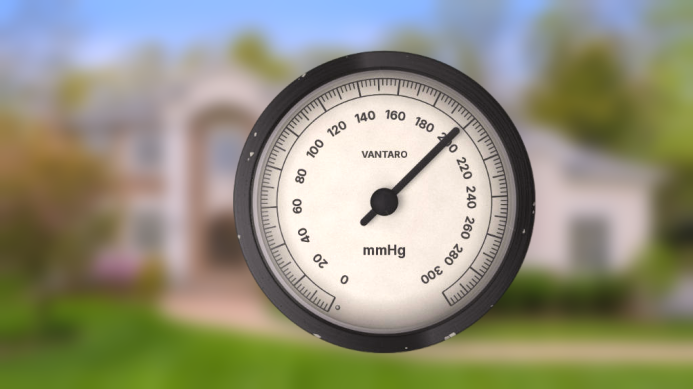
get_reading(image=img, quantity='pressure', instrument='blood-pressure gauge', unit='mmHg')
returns 198 mmHg
